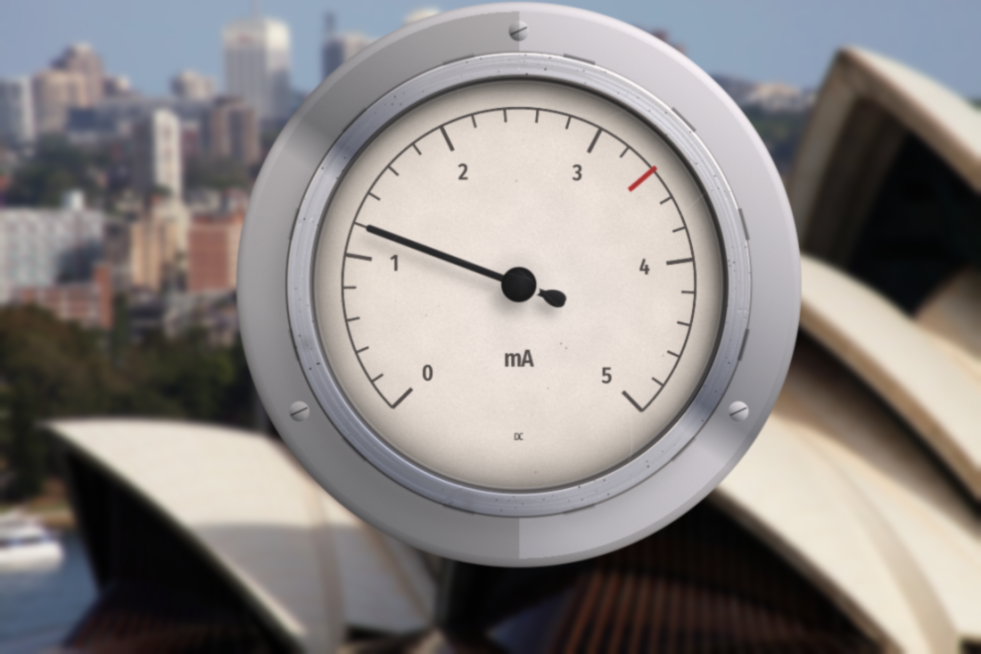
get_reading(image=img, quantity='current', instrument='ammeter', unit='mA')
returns 1.2 mA
